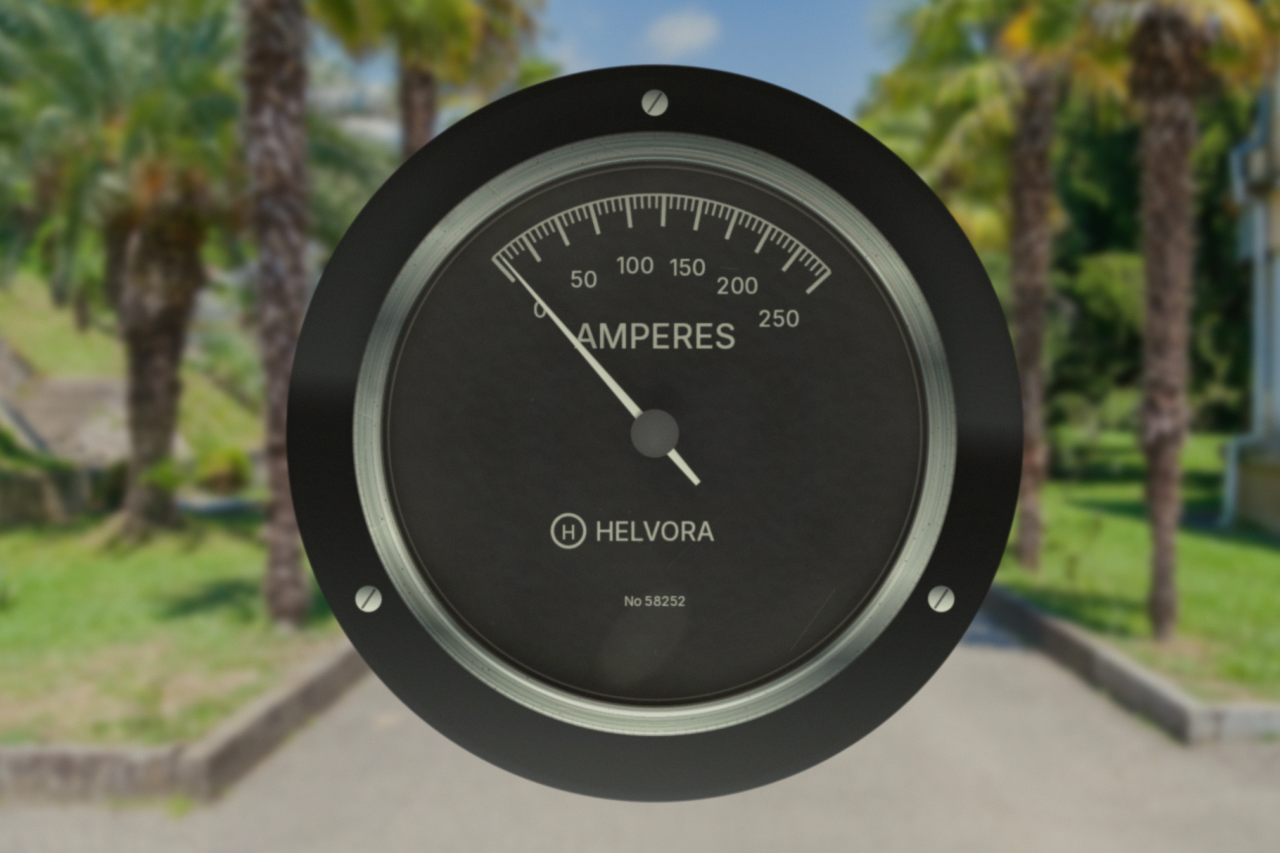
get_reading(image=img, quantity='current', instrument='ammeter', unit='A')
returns 5 A
